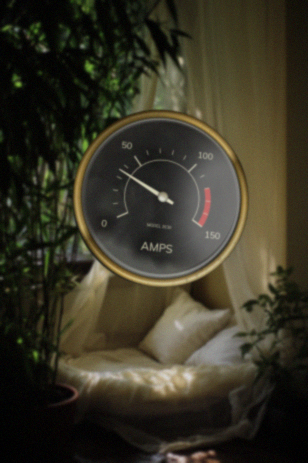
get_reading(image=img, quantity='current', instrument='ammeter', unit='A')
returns 35 A
